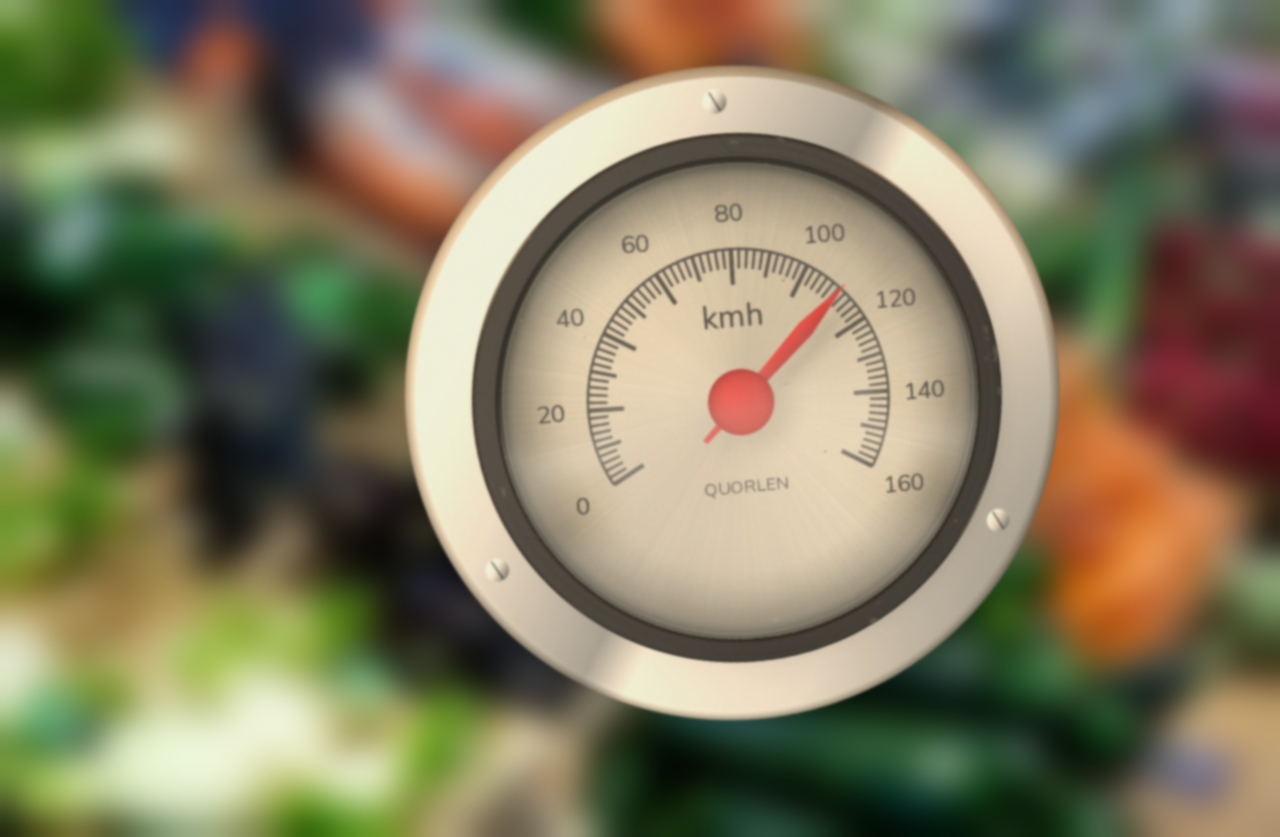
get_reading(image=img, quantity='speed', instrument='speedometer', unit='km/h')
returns 110 km/h
